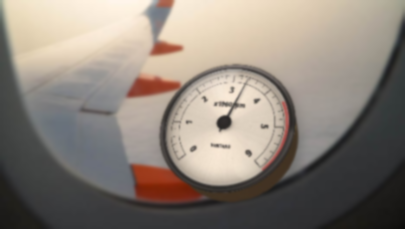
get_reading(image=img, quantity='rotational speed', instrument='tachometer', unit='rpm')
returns 3400 rpm
